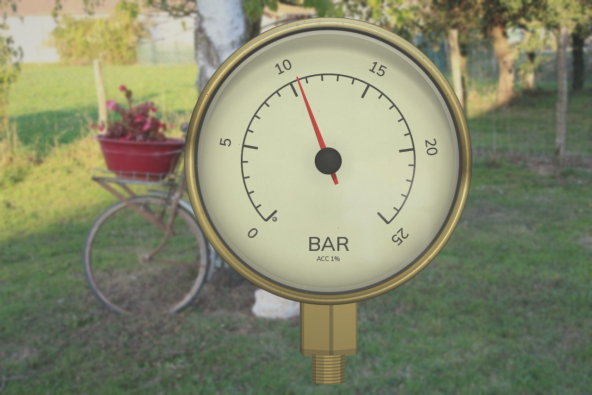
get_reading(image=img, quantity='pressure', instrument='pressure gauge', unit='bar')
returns 10.5 bar
